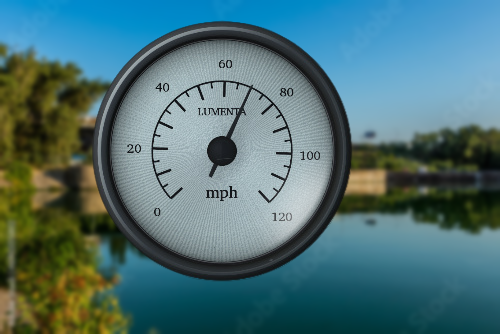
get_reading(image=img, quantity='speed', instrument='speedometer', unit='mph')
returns 70 mph
